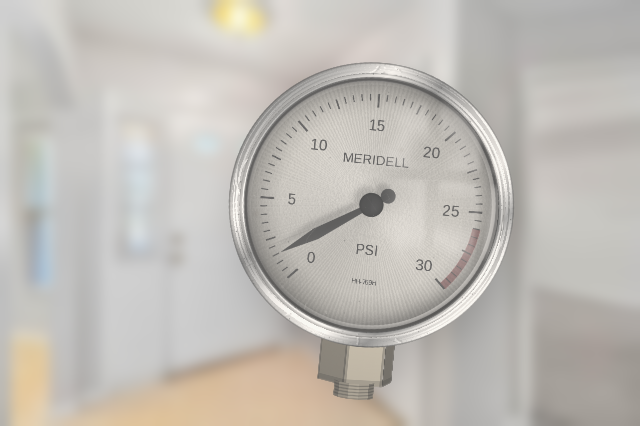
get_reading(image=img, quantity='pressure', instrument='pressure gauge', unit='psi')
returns 1.5 psi
